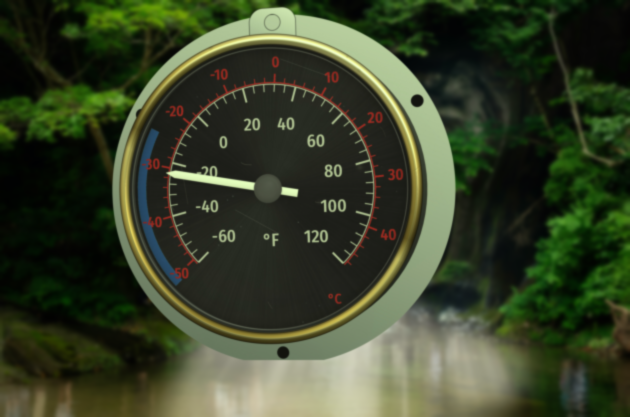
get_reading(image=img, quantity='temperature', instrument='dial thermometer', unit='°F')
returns -24 °F
